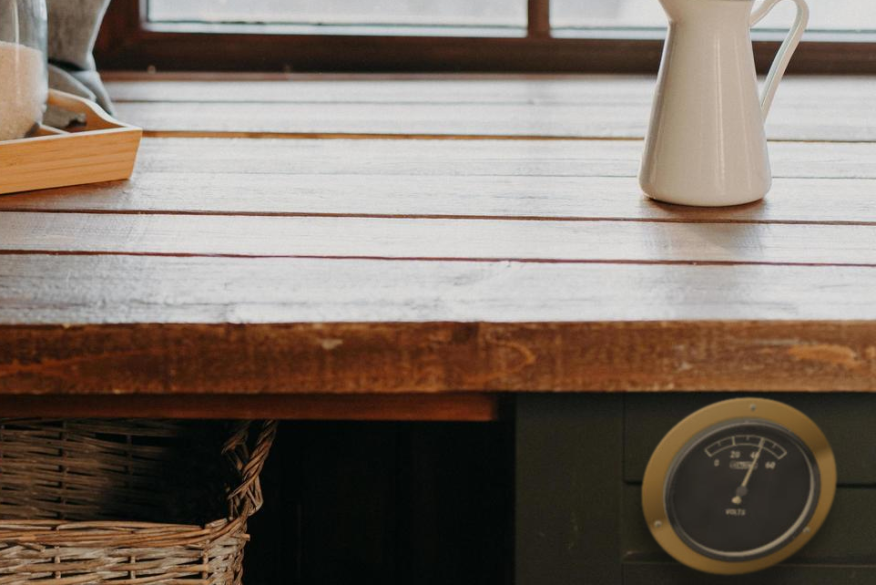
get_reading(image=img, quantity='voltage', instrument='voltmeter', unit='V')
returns 40 V
